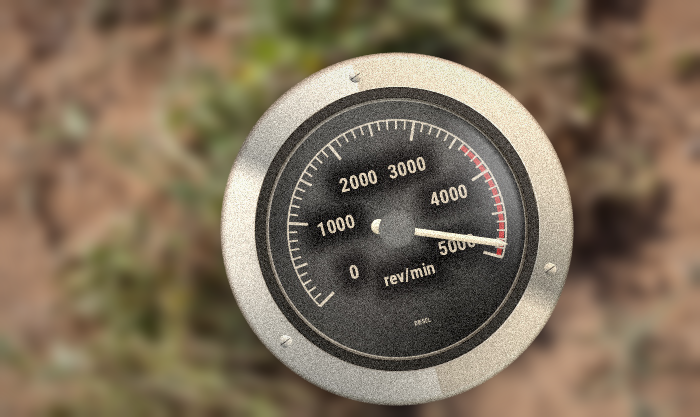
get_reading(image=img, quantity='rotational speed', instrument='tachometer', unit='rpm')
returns 4850 rpm
